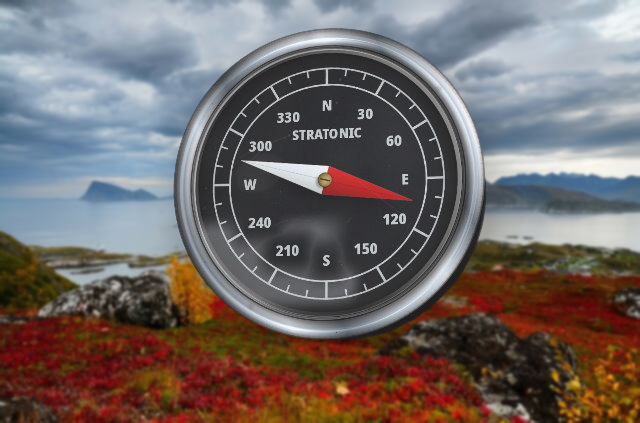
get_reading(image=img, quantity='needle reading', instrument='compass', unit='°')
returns 105 °
